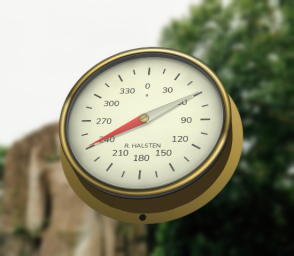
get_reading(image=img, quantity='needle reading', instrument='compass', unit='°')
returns 240 °
